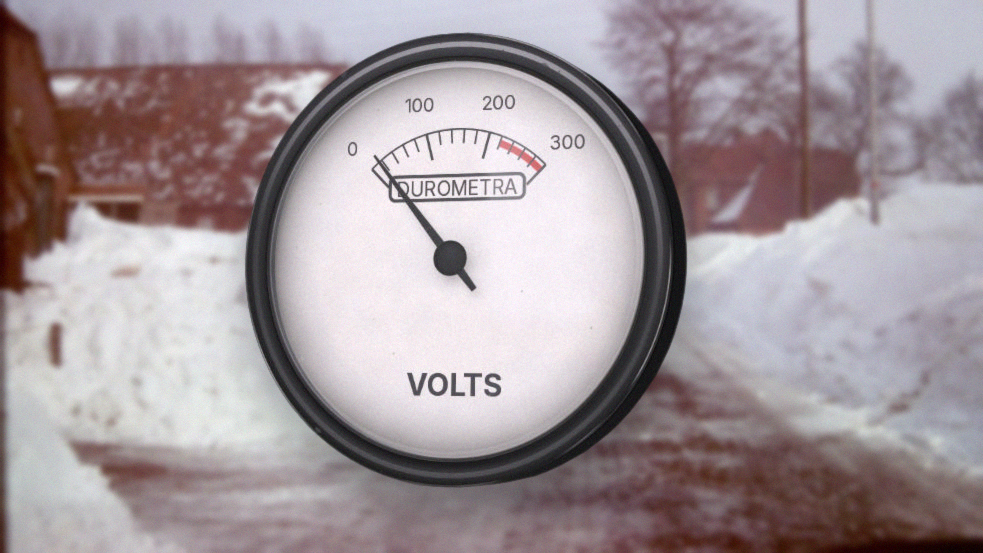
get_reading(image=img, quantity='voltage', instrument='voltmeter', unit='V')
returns 20 V
